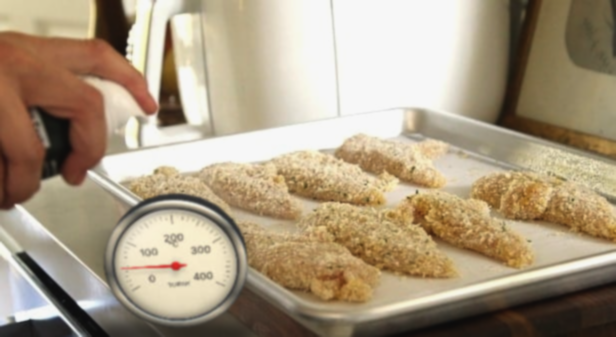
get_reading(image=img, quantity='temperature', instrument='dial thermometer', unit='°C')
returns 50 °C
